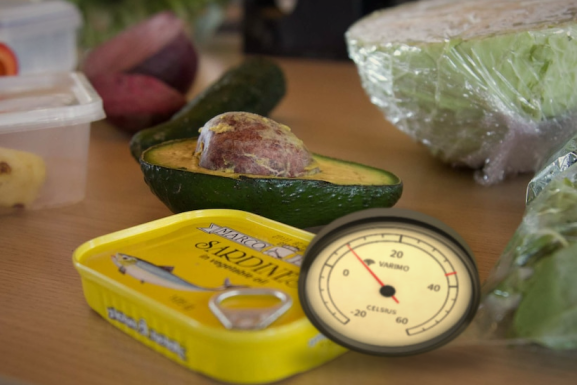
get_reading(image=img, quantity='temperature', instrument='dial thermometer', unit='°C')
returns 8 °C
